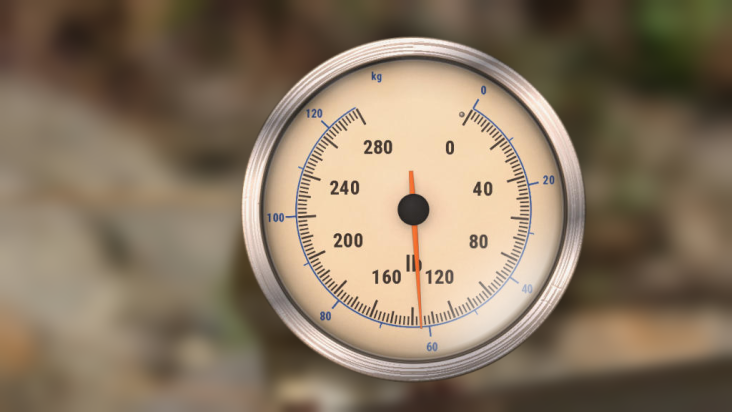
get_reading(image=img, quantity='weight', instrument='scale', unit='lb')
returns 136 lb
